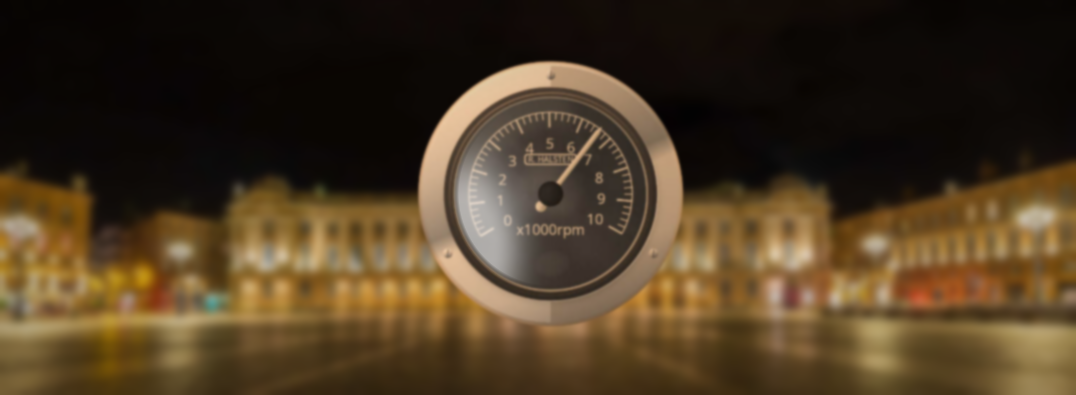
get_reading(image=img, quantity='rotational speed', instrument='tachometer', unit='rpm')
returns 6600 rpm
